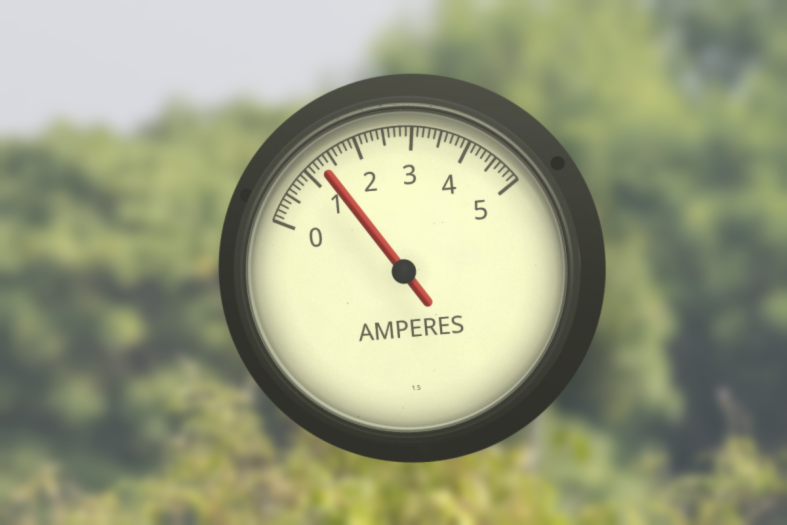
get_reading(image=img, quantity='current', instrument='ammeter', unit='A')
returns 1.3 A
